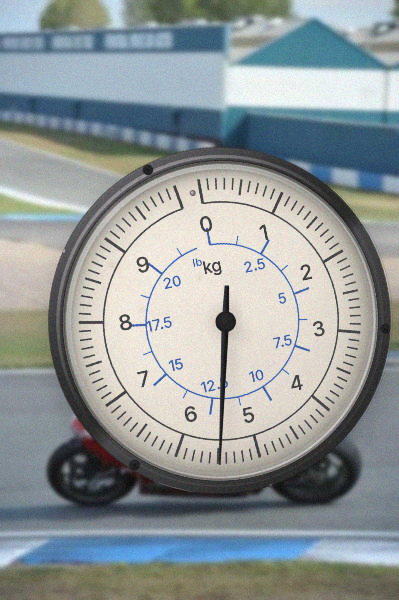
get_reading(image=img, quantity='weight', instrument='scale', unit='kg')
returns 5.5 kg
